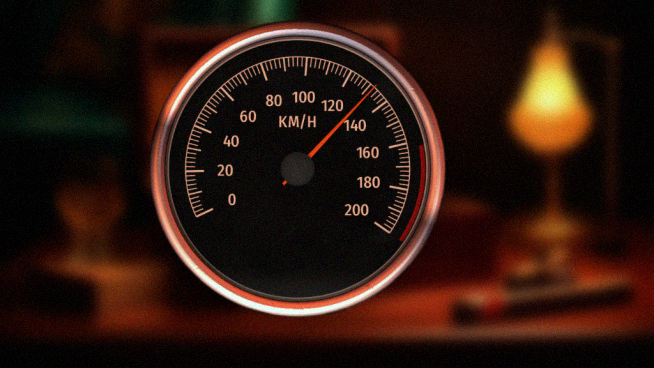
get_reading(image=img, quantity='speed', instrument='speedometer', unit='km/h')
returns 132 km/h
